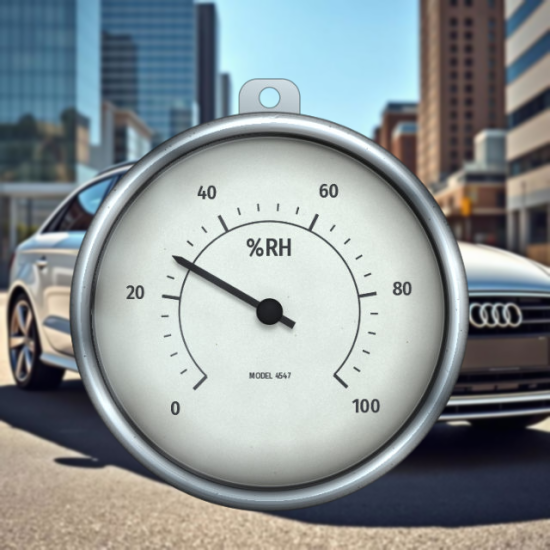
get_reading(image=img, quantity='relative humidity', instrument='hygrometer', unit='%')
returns 28 %
